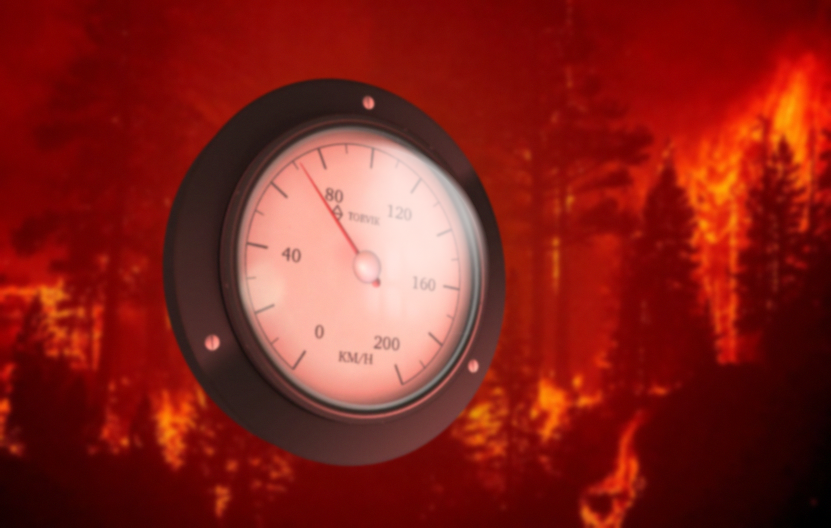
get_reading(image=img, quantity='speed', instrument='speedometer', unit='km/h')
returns 70 km/h
